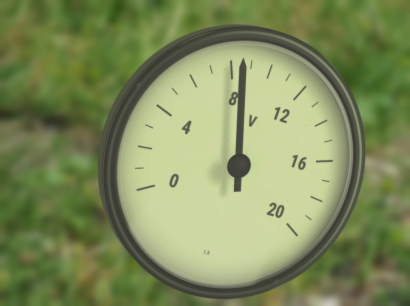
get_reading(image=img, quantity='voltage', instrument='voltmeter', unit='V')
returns 8.5 V
